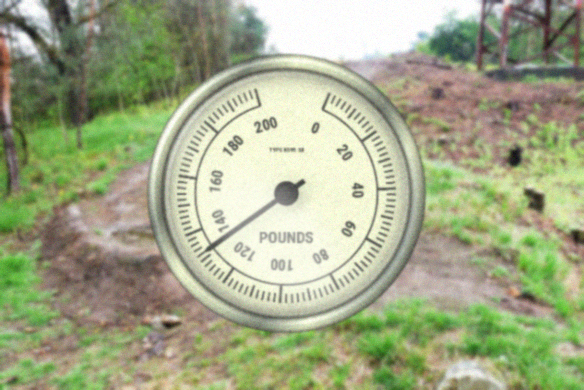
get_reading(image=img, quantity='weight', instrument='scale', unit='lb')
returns 132 lb
